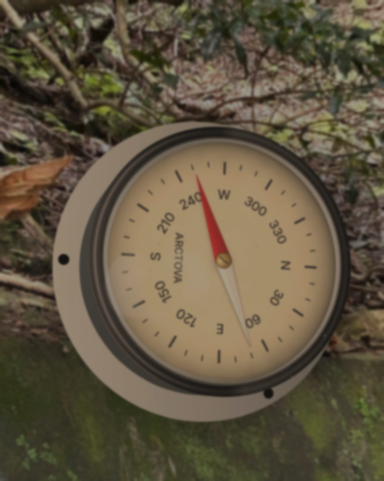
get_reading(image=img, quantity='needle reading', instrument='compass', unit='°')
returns 250 °
